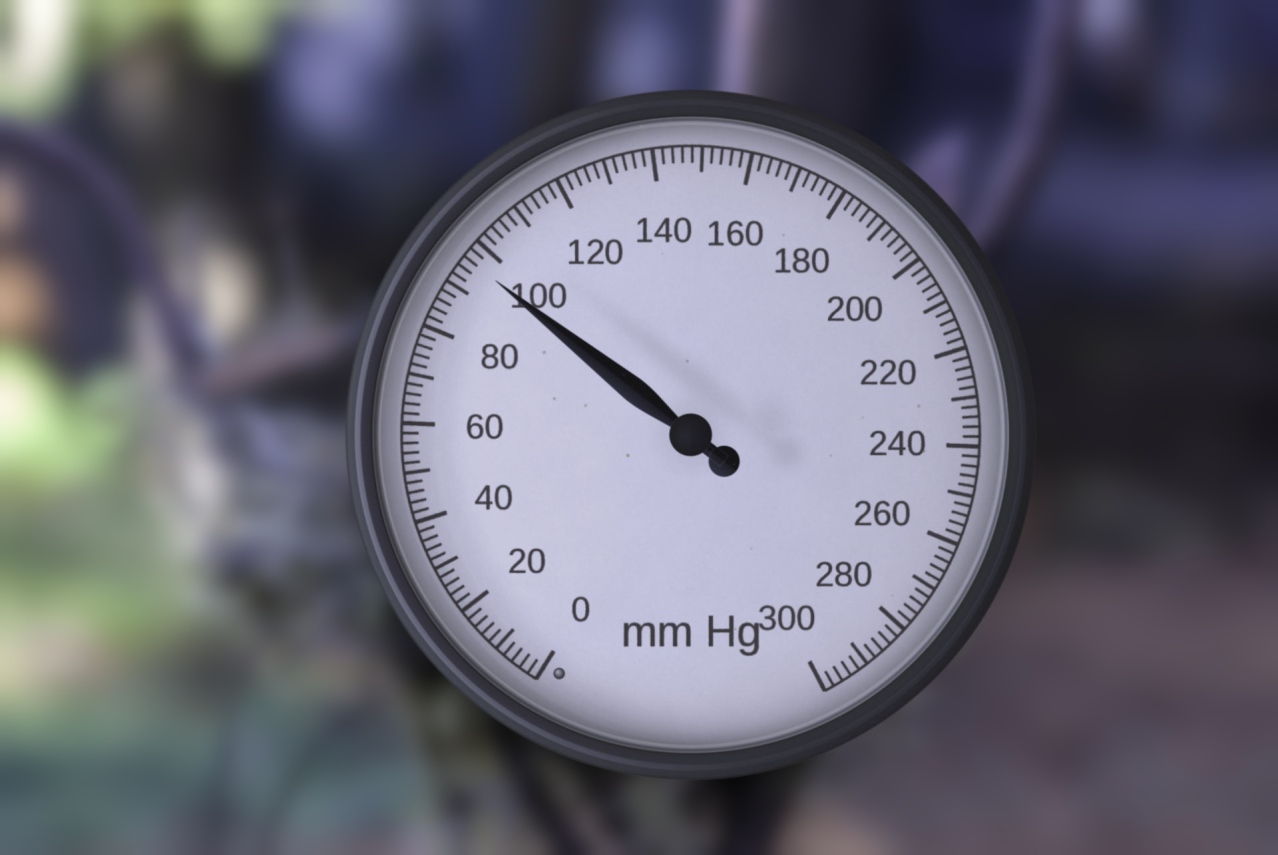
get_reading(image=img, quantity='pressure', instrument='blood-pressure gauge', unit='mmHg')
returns 96 mmHg
